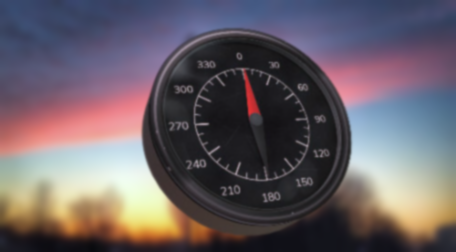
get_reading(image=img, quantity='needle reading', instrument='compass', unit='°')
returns 0 °
